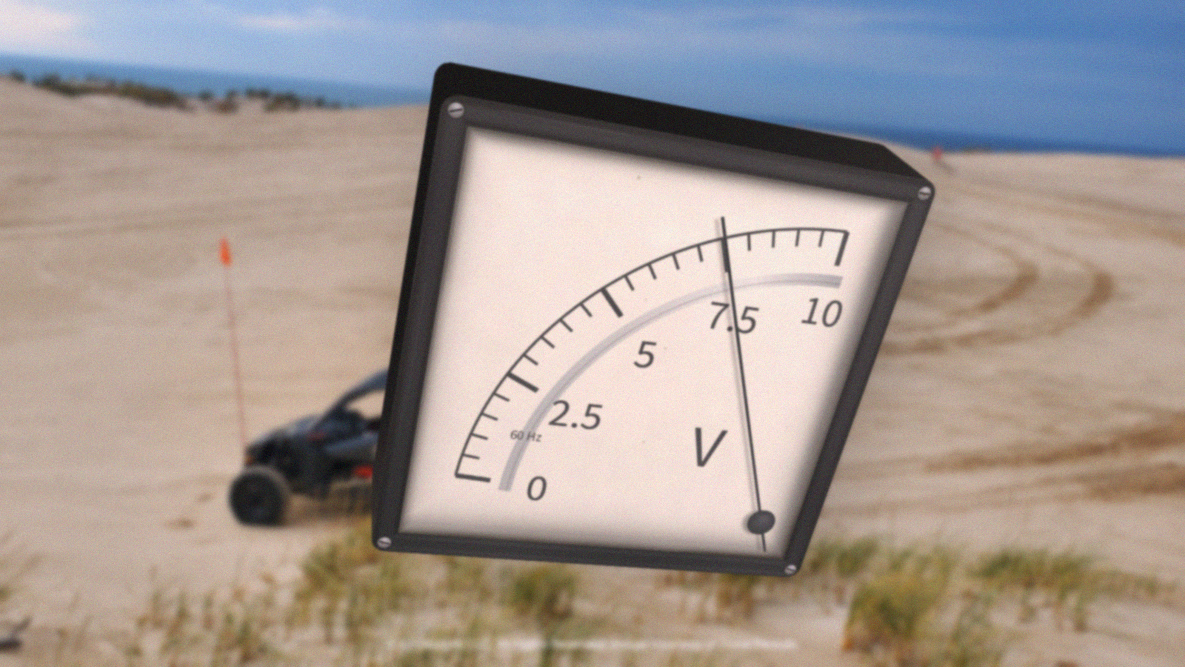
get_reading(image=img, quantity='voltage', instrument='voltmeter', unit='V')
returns 7.5 V
